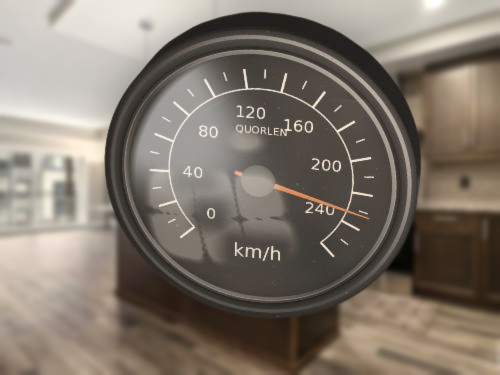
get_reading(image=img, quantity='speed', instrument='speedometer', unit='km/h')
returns 230 km/h
